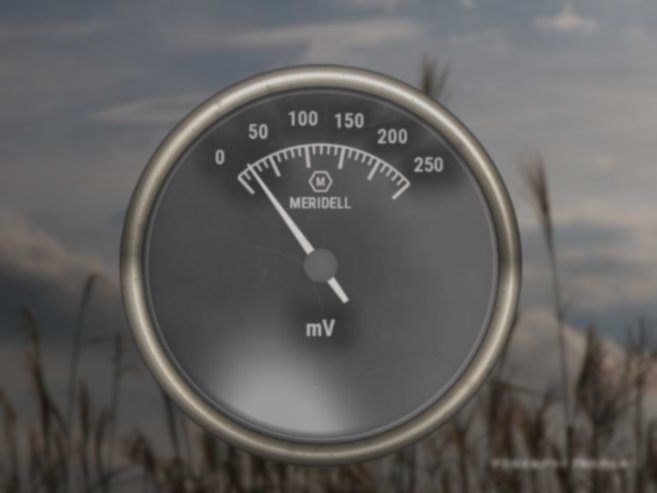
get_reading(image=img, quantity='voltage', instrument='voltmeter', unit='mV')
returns 20 mV
